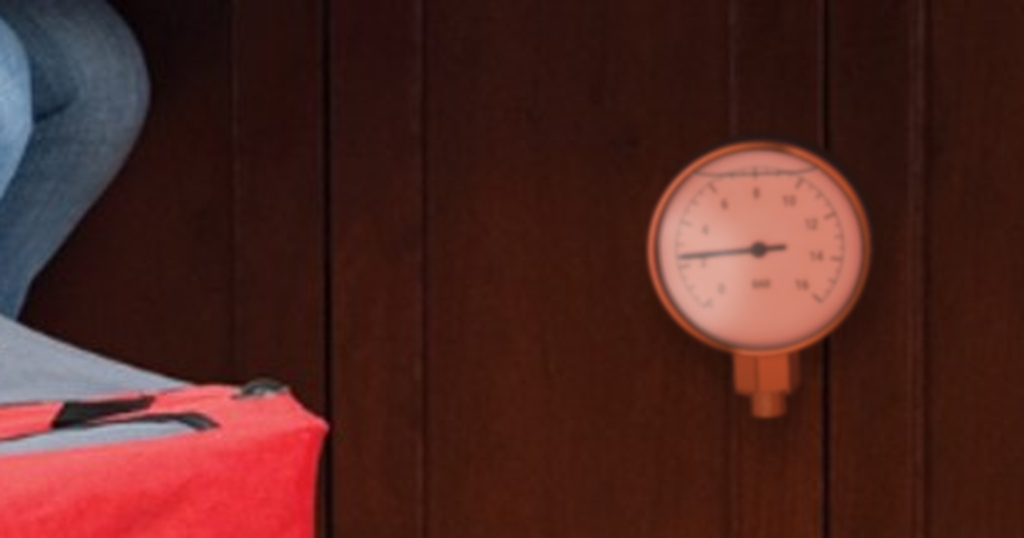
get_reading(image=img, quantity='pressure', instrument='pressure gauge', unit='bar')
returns 2.5 bar
